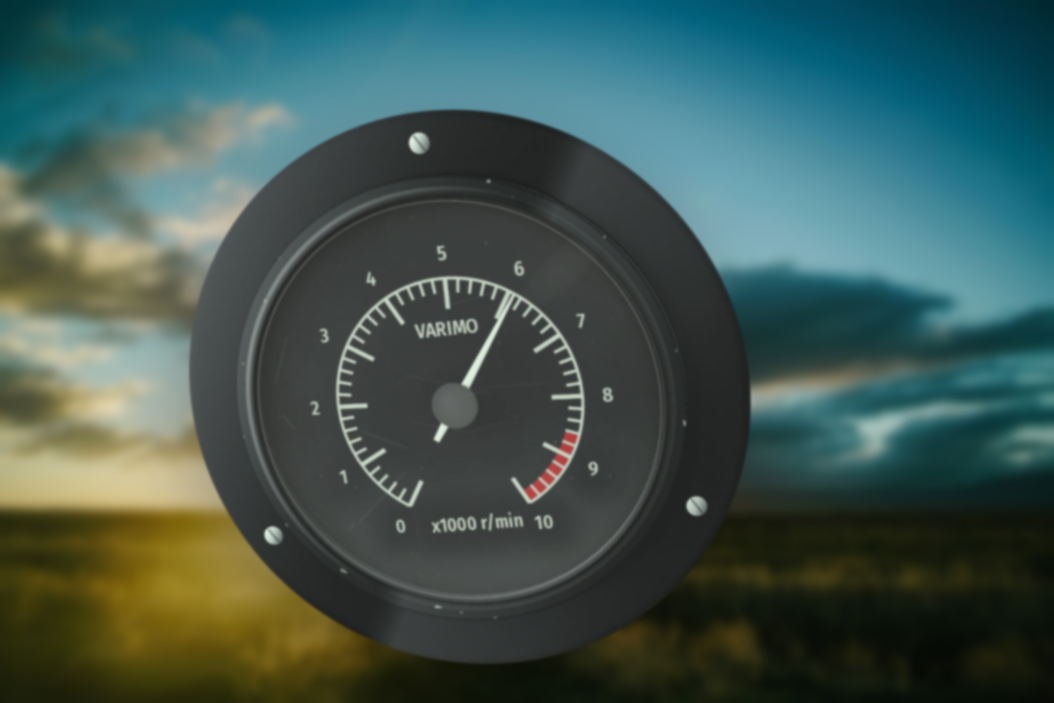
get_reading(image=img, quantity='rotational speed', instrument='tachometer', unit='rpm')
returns 6100 rpm
